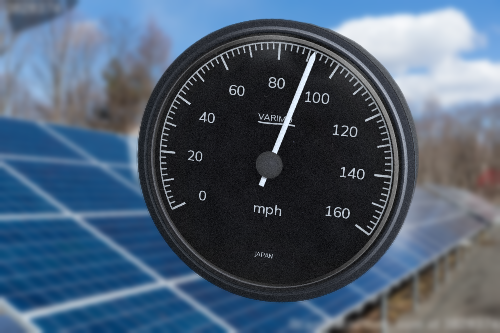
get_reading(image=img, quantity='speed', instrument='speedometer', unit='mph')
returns 92 mph
